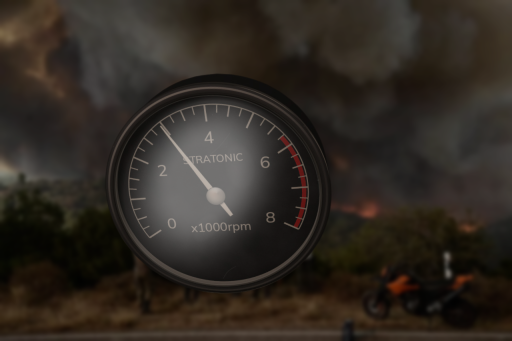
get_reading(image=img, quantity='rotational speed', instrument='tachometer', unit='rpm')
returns 3000 rpm
